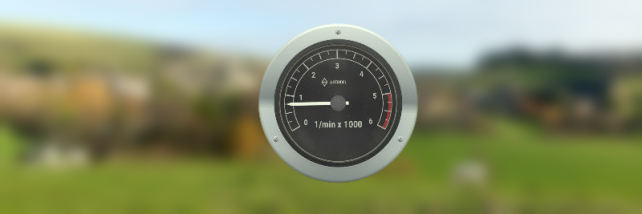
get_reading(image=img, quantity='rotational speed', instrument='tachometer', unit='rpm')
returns 750 rpm
